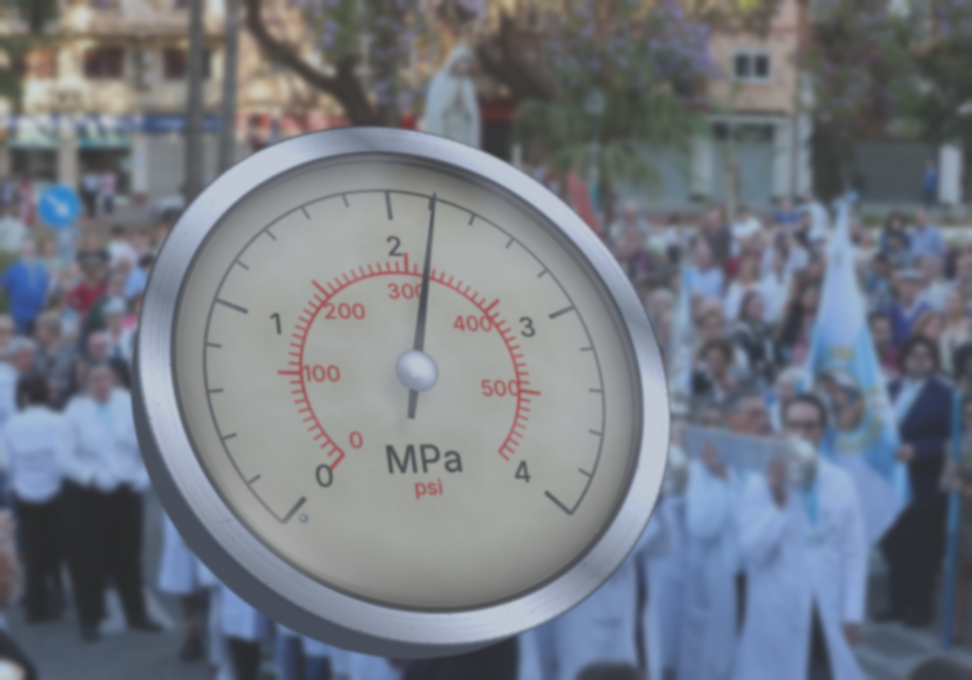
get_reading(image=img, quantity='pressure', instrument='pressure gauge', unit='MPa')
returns 2.2 MPa
